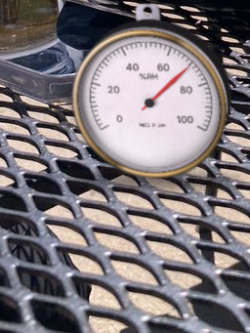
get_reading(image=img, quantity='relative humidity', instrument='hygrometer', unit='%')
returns 70 %
